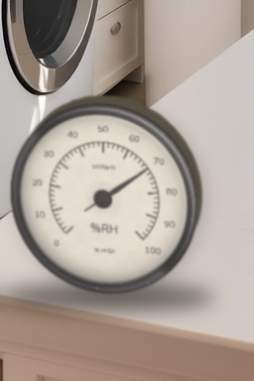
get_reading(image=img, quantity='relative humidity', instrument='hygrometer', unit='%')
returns 70 %
